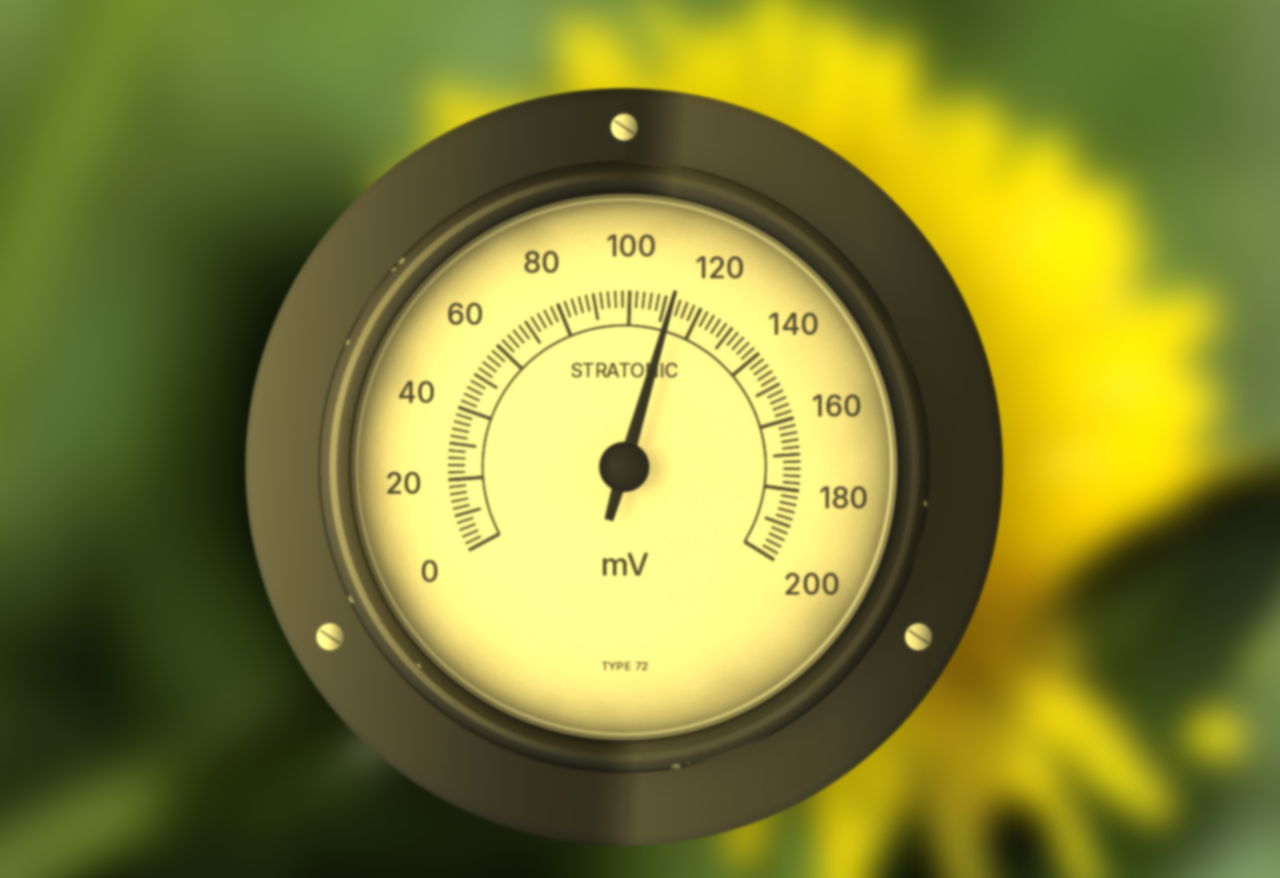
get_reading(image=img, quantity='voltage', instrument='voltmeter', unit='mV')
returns 112 mV
